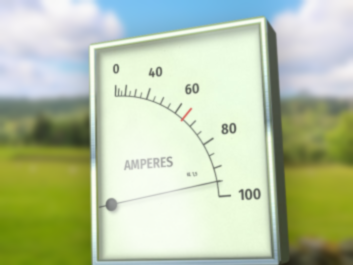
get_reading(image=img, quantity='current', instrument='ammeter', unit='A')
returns 95 A
